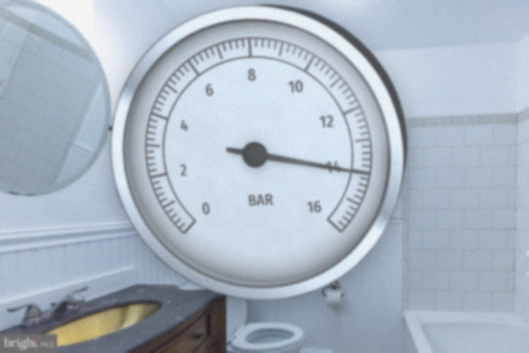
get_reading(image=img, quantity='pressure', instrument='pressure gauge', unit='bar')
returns 14 bar
